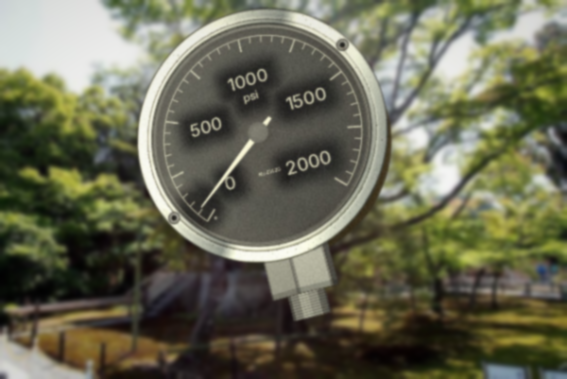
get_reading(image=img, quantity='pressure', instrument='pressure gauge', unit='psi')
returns 50 psi
